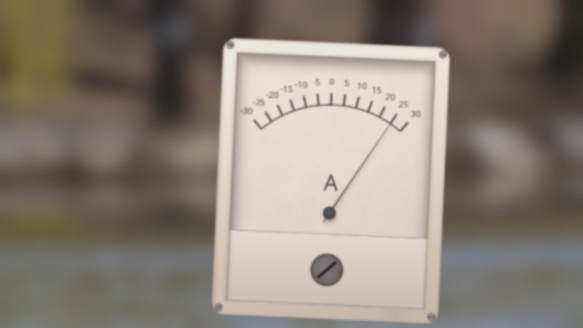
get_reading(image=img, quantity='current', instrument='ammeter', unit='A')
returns 25 A
